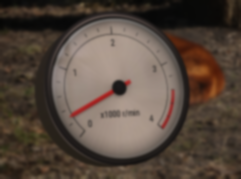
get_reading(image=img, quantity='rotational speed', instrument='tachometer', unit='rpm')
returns 300 rpm
